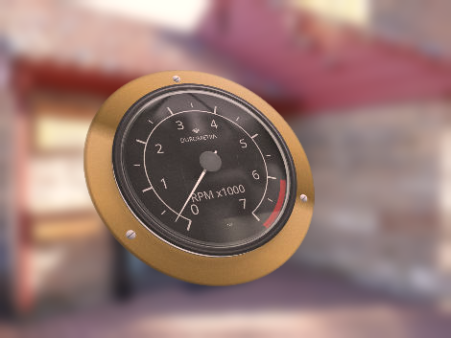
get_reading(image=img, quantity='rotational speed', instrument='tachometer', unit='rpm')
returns 250 rpm
